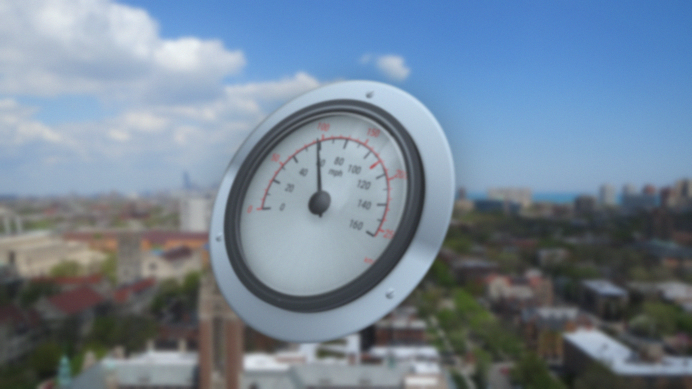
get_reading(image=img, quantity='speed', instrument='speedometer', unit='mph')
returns 60 mph
